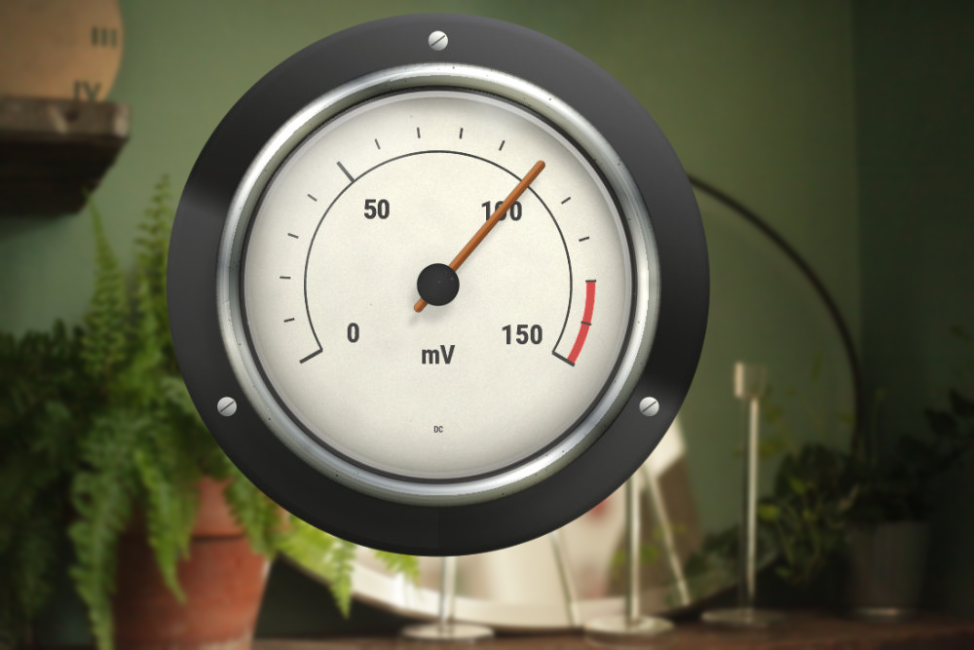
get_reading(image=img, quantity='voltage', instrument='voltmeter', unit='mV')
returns 100 mV
